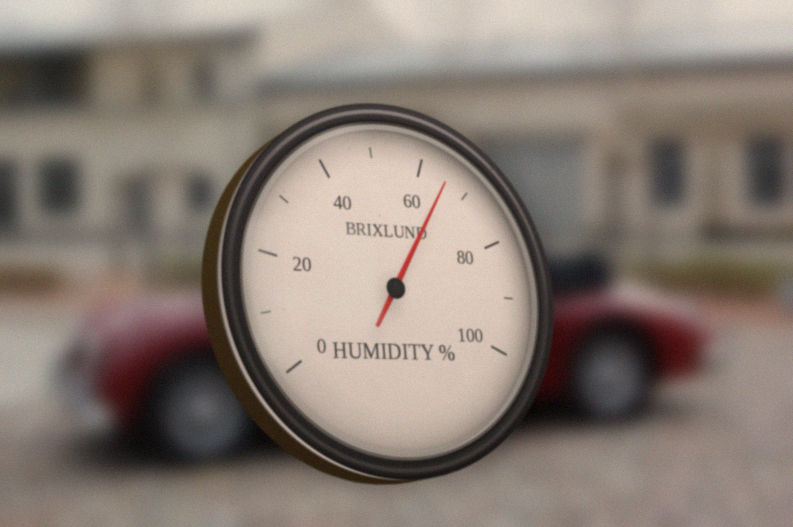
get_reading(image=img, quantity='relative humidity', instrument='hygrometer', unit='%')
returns 65 %
